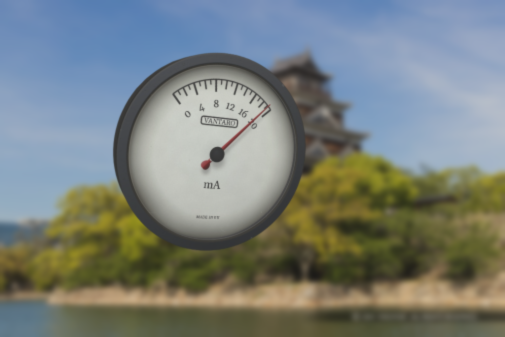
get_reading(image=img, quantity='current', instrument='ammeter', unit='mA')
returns 19 mA
